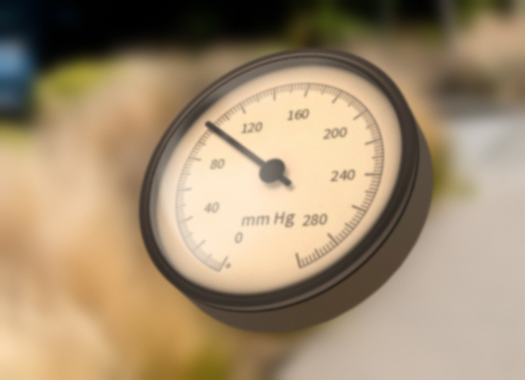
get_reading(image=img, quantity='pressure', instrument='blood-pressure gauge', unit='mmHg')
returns 100 mmHg
